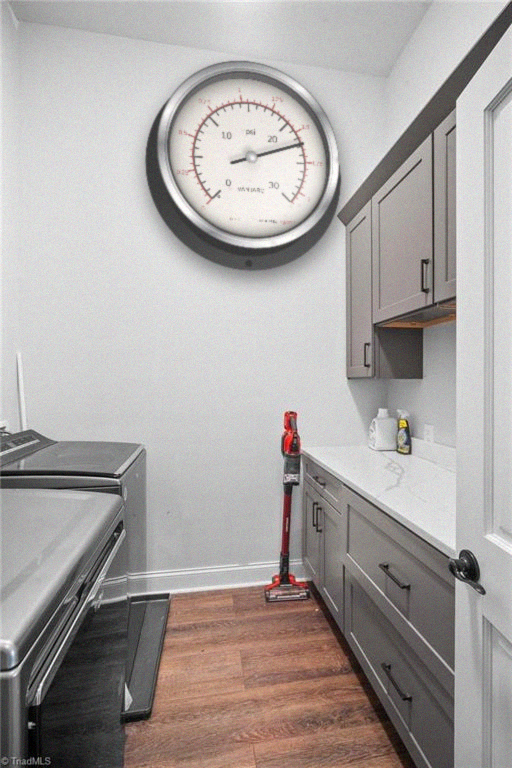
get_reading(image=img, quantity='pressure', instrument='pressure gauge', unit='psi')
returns 23 psi
